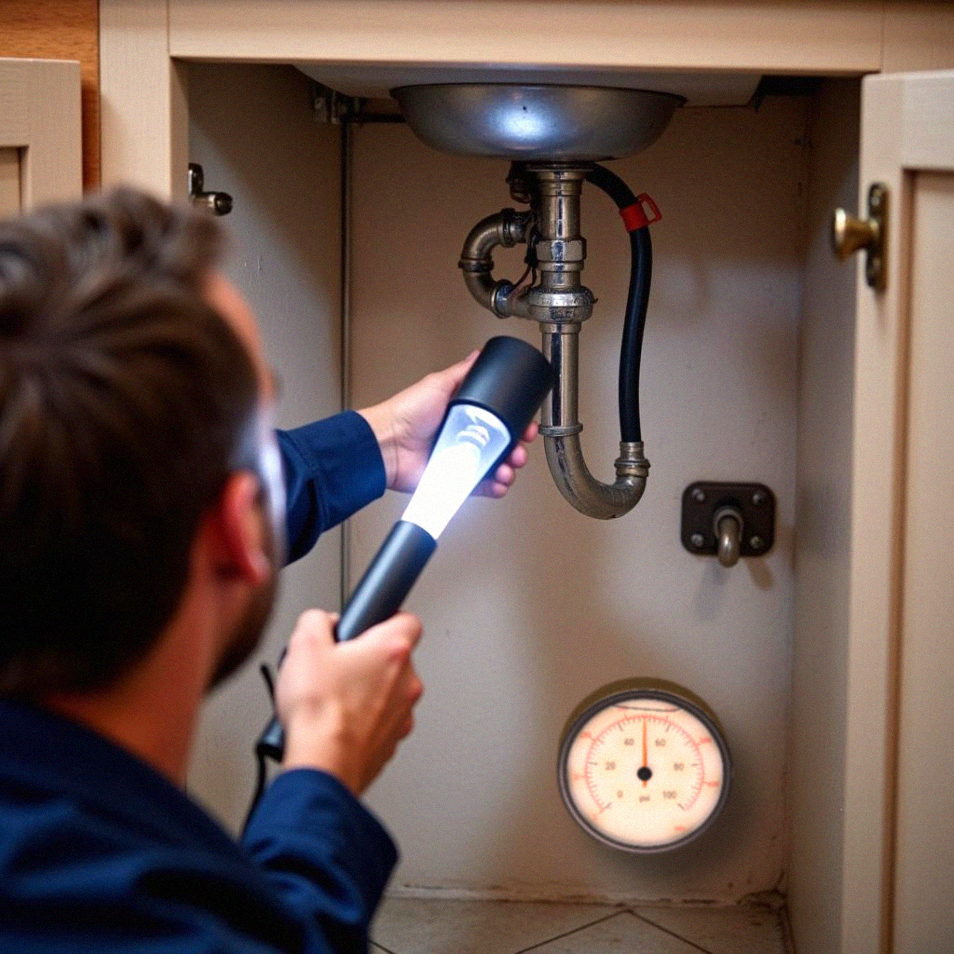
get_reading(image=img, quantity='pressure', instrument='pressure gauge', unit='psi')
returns 50 psi
